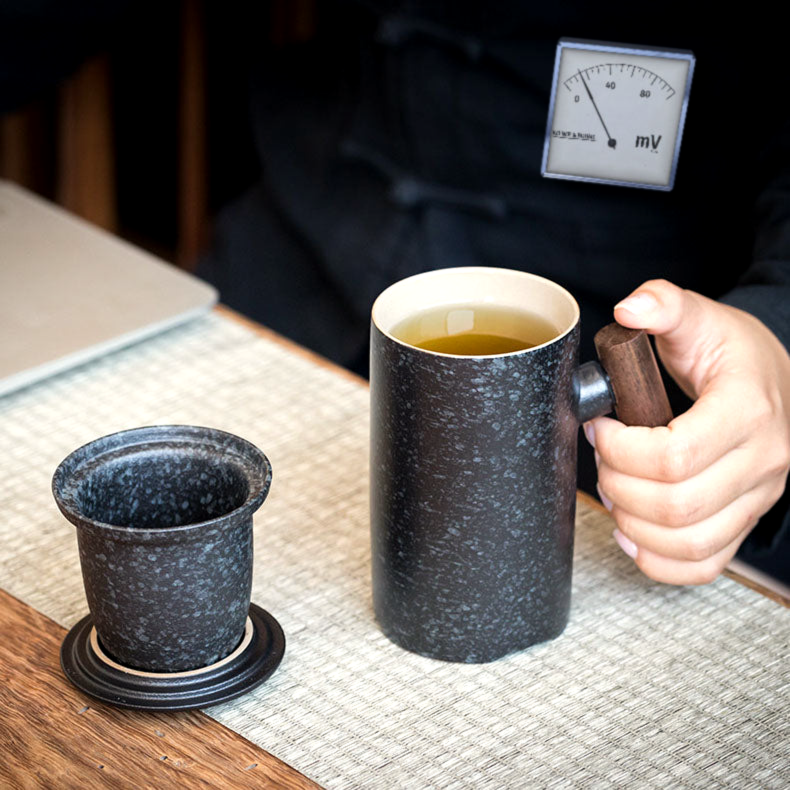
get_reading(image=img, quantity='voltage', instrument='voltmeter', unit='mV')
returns 15 mV
